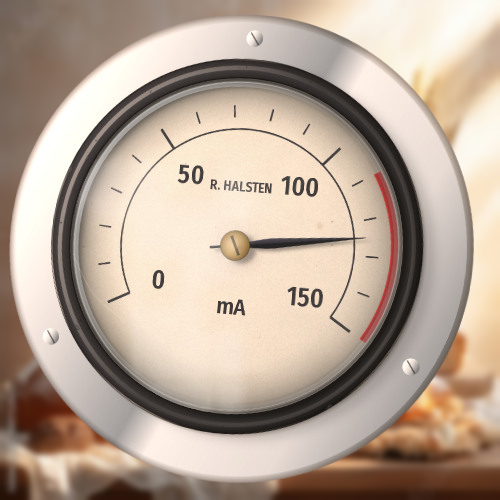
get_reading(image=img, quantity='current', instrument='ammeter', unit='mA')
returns 125 mA
